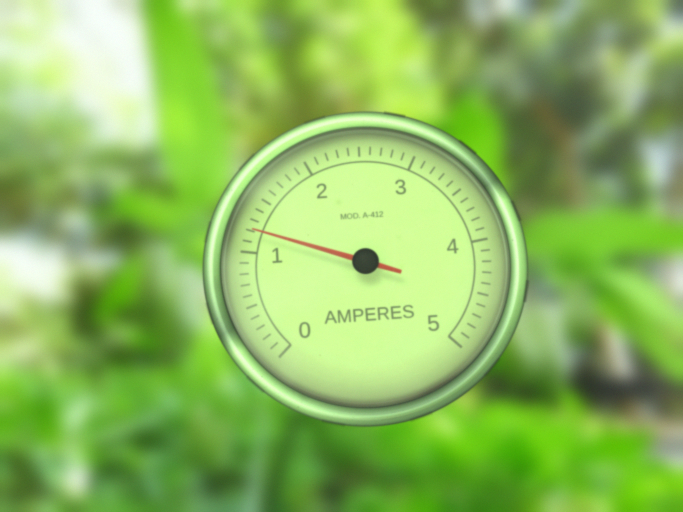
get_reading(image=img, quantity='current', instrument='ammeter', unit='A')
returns 1.2 A
